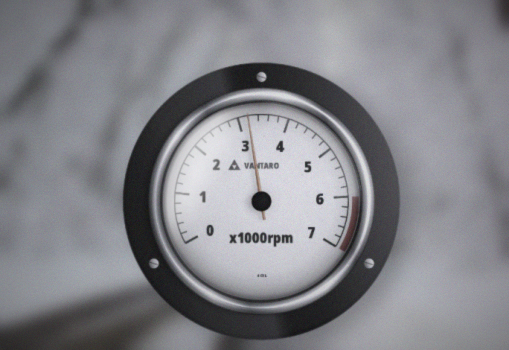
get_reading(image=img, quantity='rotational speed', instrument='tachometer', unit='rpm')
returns 3200 rpm
